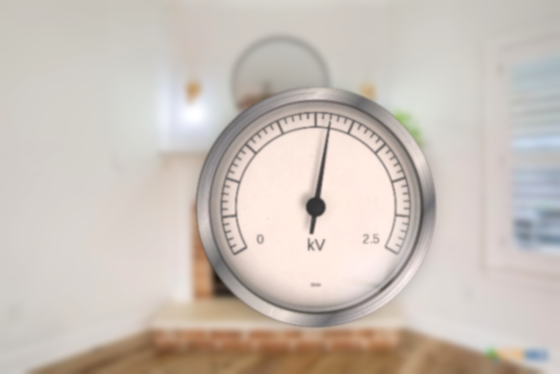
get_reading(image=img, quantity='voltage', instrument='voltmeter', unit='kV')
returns 1.35 kV
